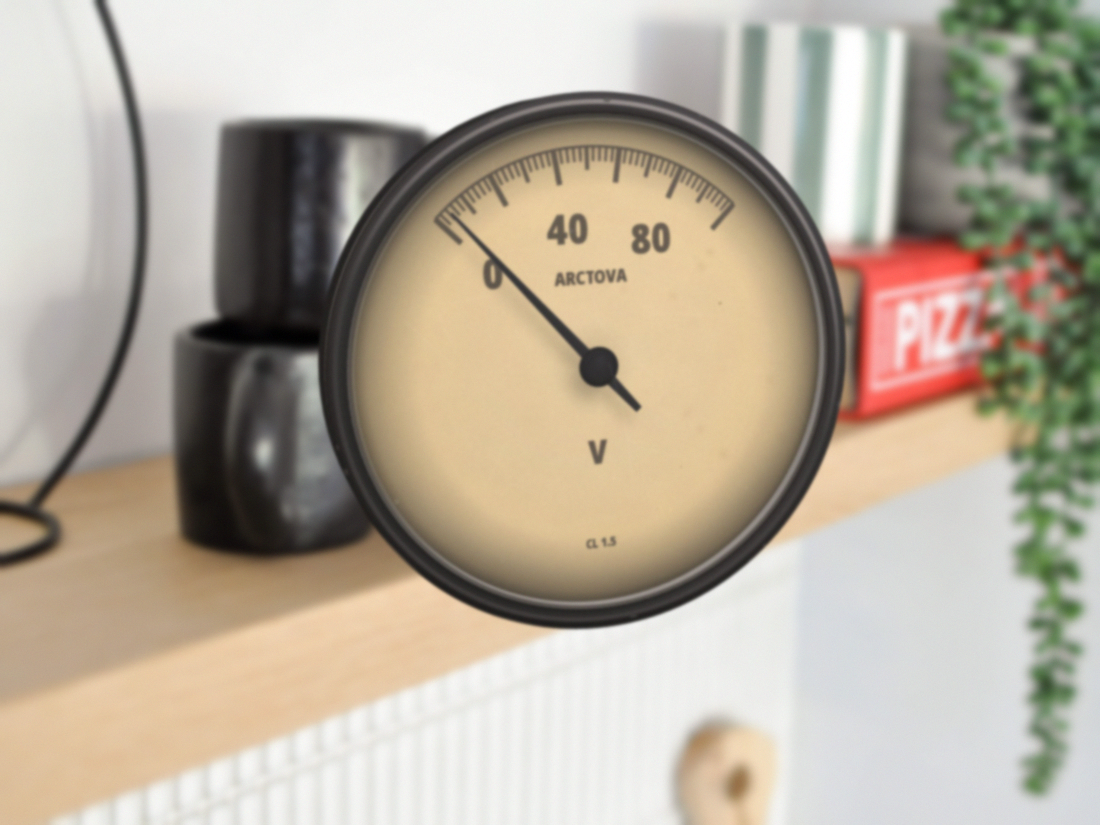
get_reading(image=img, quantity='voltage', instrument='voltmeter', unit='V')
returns 4 V
